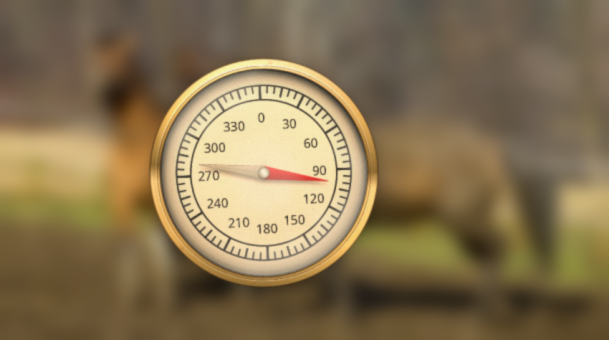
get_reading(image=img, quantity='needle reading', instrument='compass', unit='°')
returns 100 °
